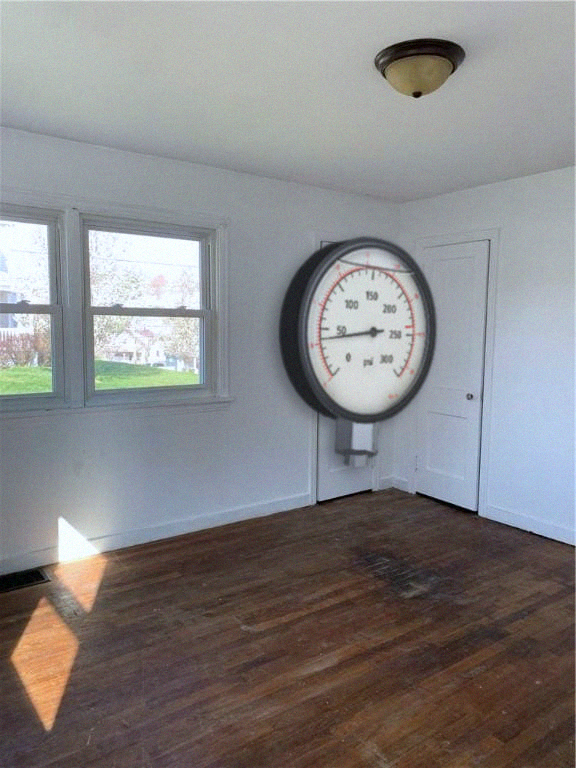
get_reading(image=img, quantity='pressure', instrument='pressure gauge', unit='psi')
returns 40 psi
